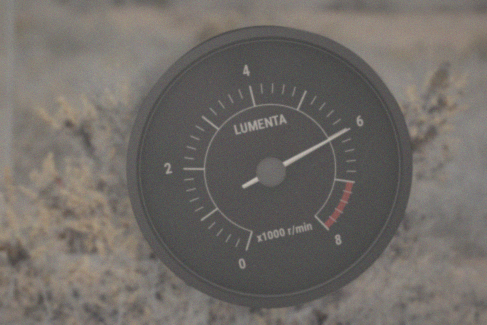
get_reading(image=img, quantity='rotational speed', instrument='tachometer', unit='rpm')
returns 6000 rpm
